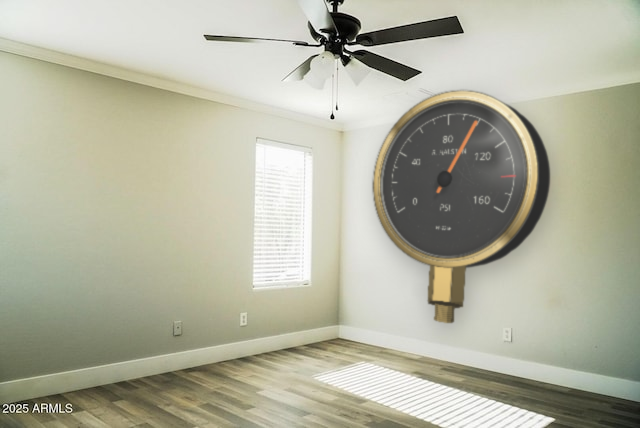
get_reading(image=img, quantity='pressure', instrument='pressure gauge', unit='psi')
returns 100 psi
